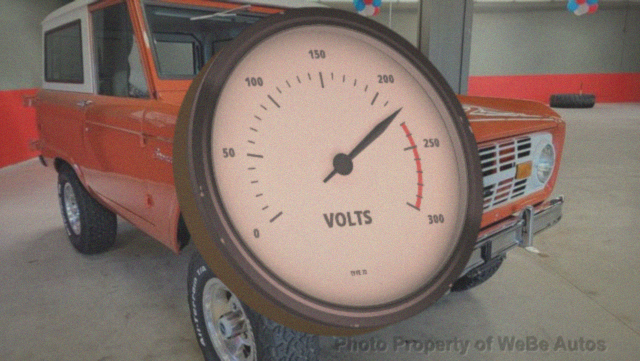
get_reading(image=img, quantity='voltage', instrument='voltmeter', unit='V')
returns 220 V
